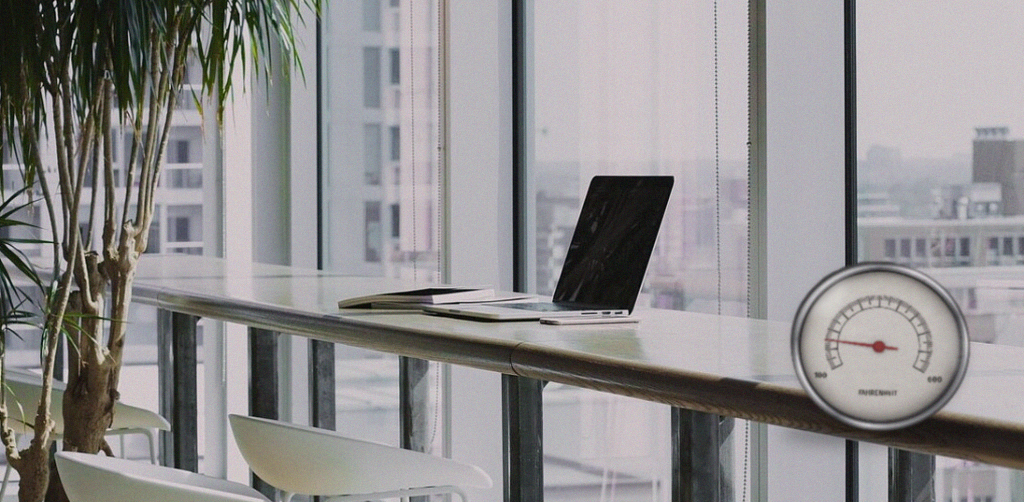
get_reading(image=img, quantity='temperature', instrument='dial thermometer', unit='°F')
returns 175 °F
